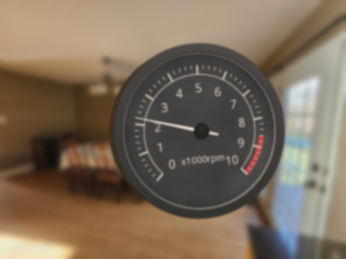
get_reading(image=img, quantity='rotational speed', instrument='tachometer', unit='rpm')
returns 2200 rpm
